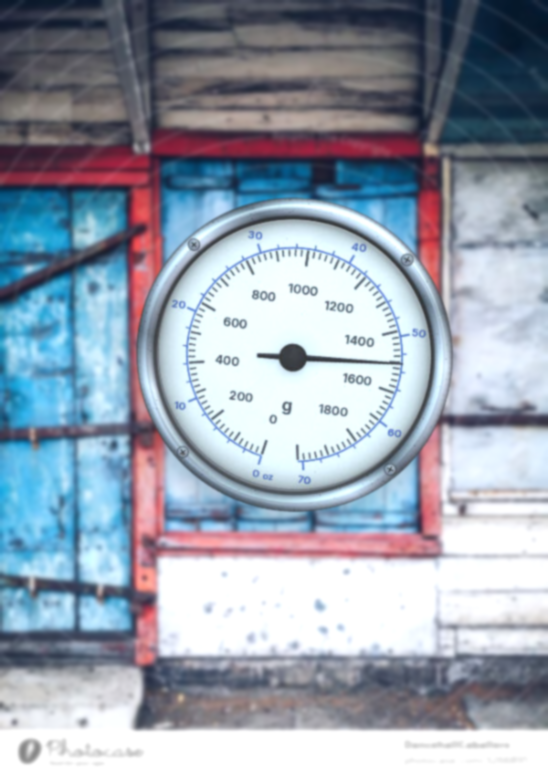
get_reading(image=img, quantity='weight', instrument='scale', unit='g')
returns 1500 g
